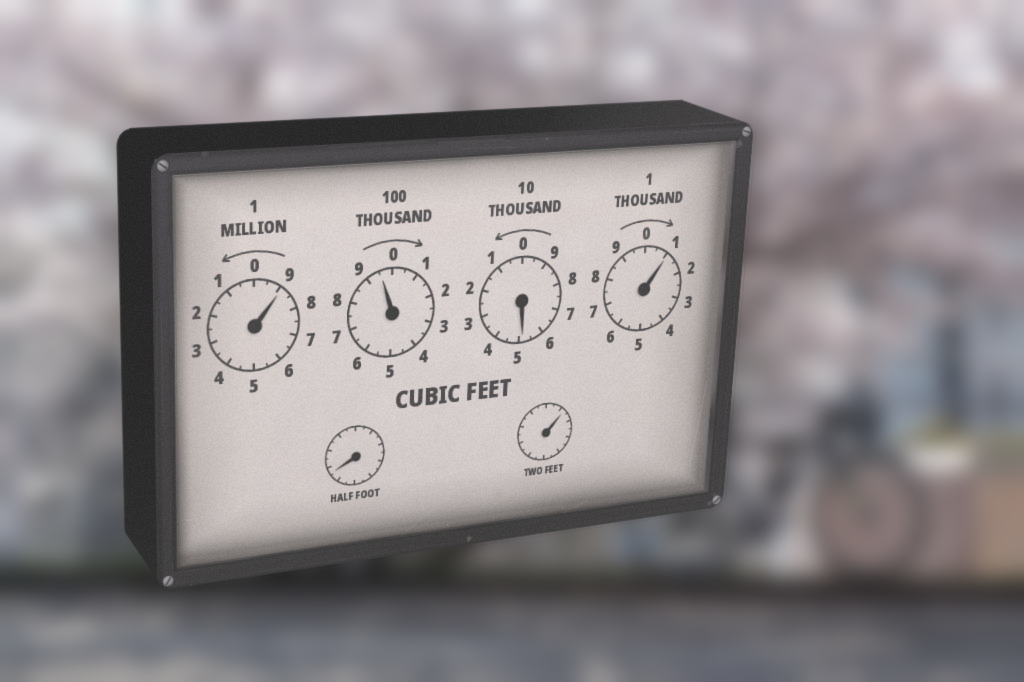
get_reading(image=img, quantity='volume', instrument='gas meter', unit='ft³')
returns 895100 ft³
